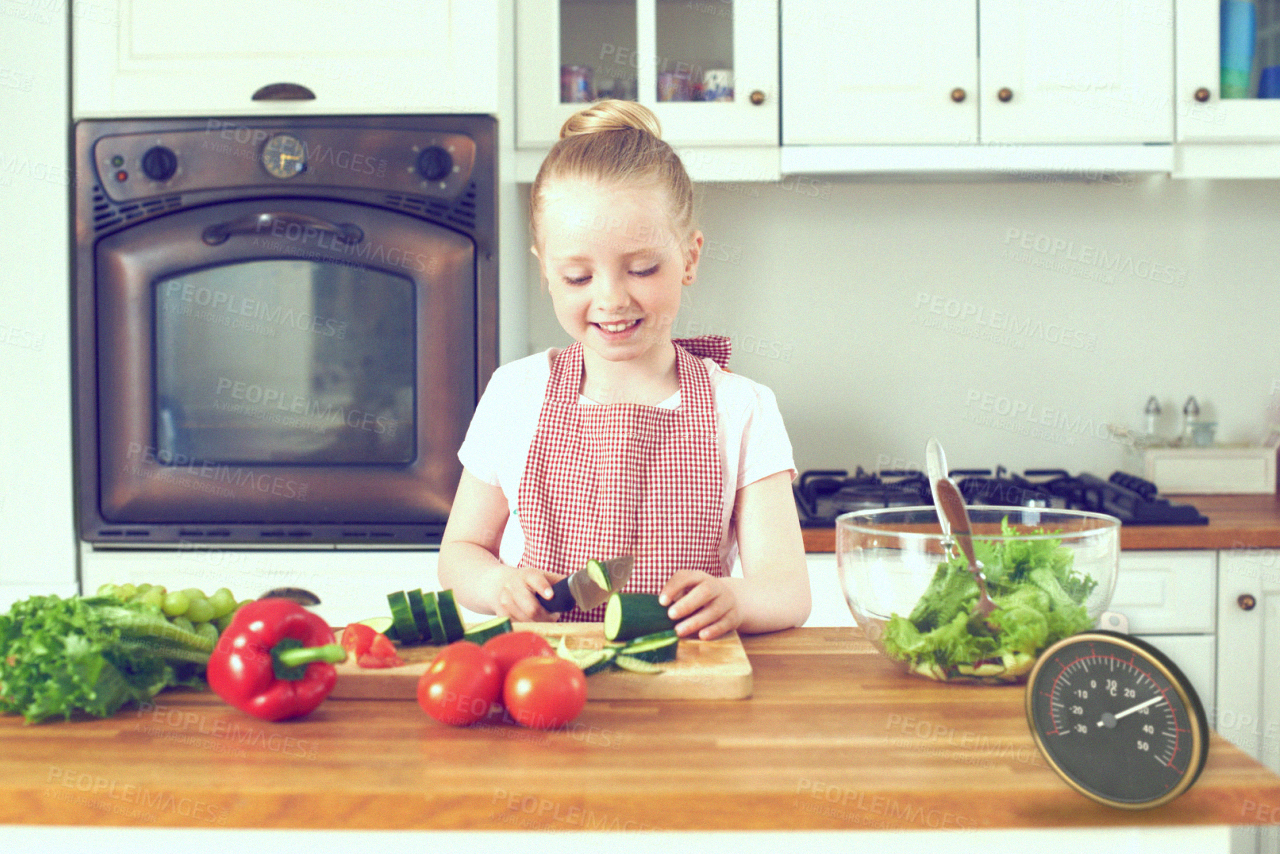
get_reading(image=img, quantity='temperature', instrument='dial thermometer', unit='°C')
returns 28 °C
